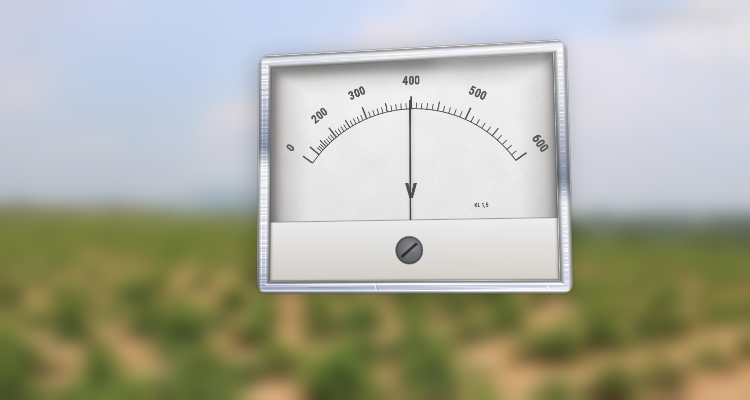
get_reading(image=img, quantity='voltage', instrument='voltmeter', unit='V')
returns 400 V
